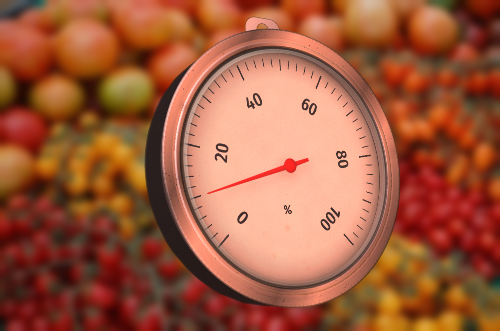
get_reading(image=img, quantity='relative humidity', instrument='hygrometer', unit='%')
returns 10 %
